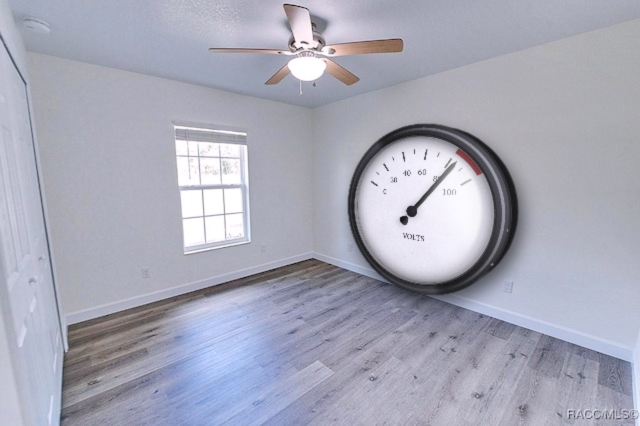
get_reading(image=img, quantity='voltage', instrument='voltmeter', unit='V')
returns 85 V
